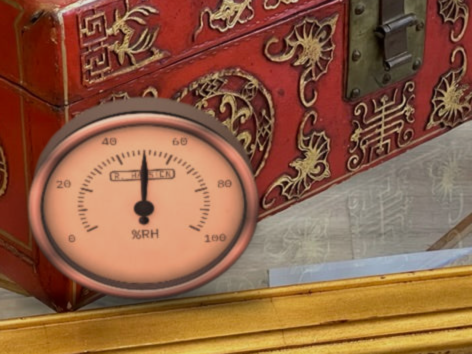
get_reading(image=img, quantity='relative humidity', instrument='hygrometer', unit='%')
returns 50 %
